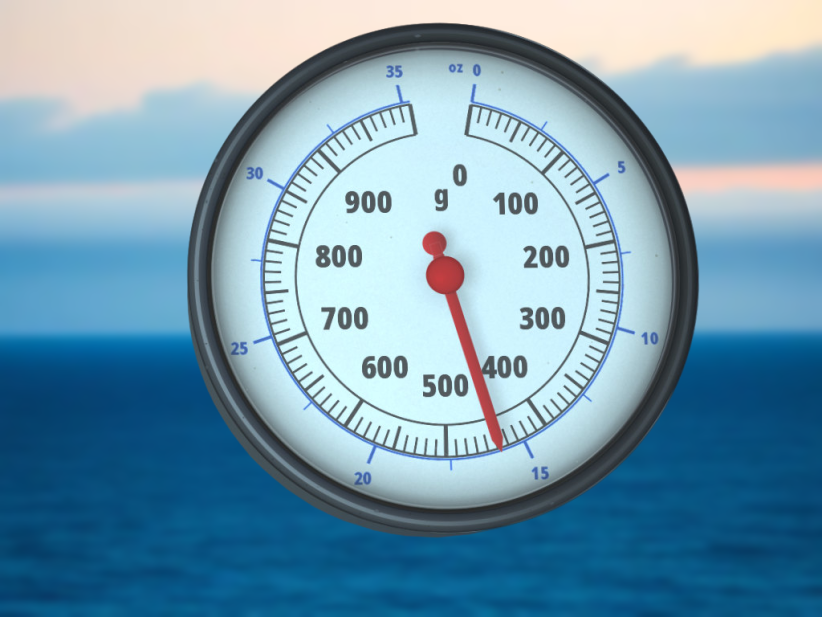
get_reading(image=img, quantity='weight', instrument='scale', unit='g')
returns 450 g
